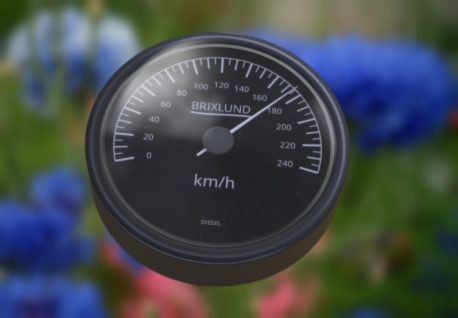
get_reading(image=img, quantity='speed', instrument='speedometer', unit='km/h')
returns 175 km/h
